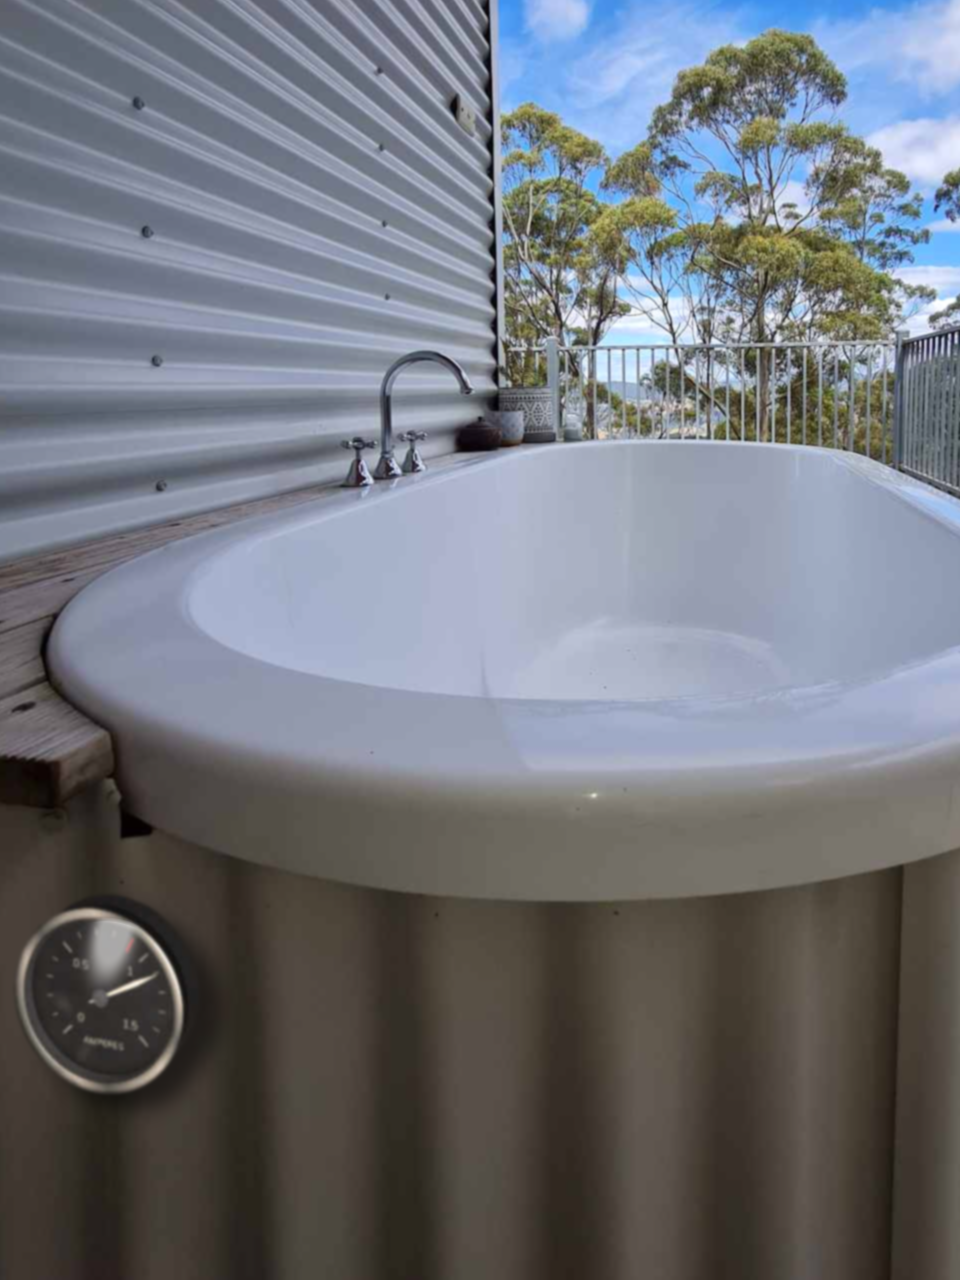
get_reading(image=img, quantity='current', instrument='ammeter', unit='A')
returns 1.1 A
